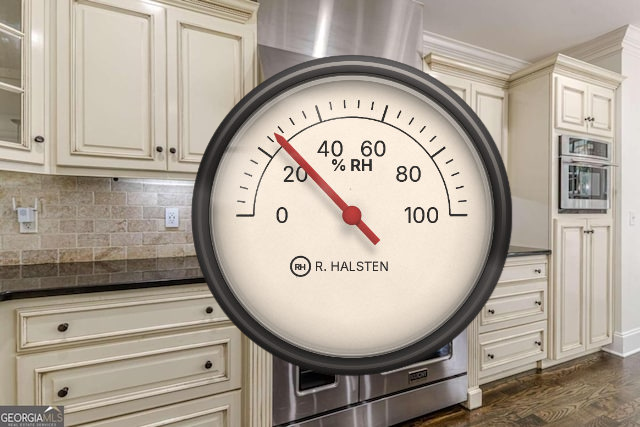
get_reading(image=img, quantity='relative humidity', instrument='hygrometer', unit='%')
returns 26 %
